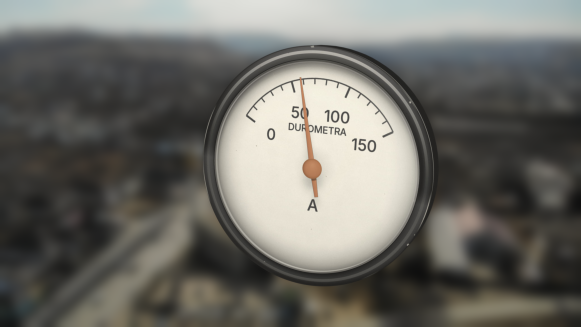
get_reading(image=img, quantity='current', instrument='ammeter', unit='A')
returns 60 A
